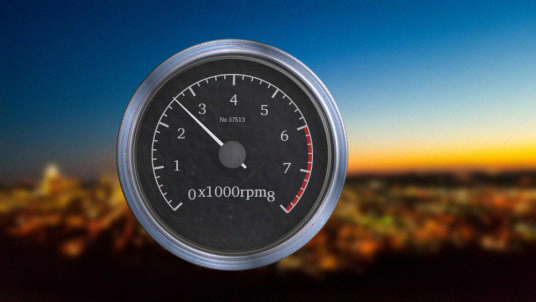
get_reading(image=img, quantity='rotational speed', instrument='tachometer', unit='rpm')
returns 2600 rpm
